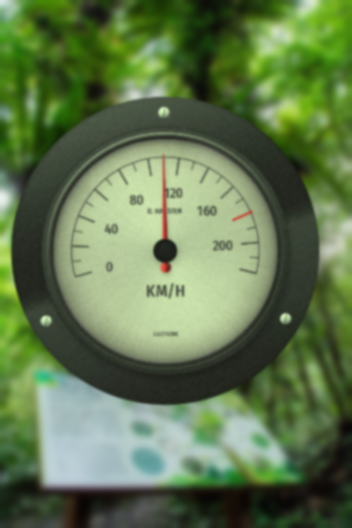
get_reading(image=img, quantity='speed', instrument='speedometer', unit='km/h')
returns 110 km/h
